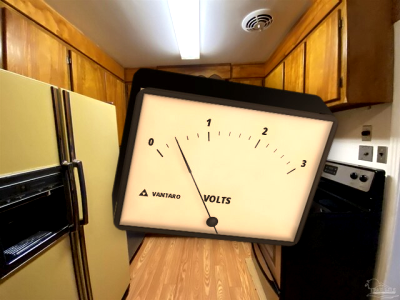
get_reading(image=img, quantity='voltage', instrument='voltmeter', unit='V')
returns 0.4 V
